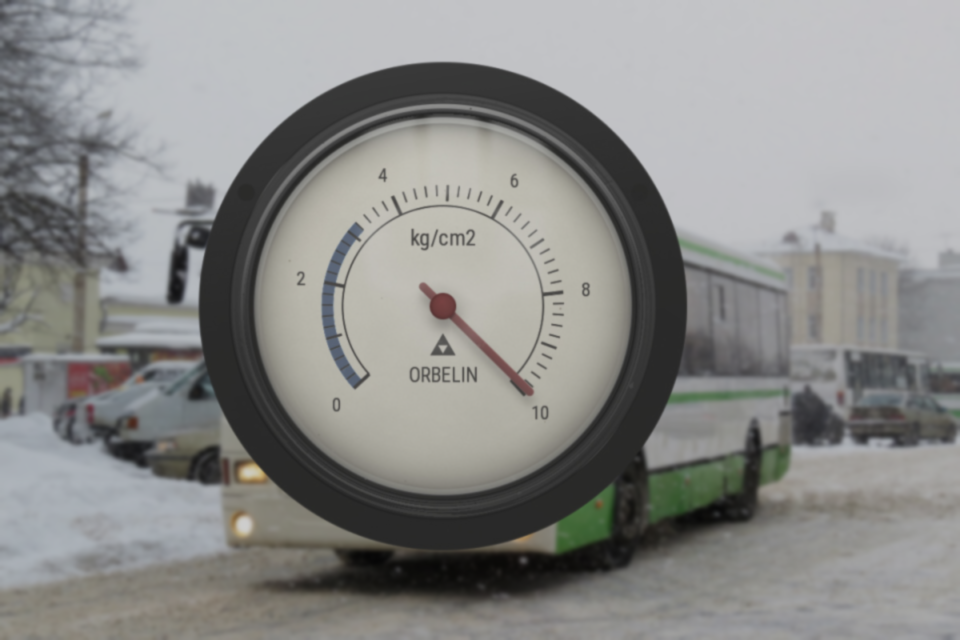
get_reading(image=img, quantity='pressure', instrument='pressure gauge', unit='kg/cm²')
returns 9.9 kg/cm²
